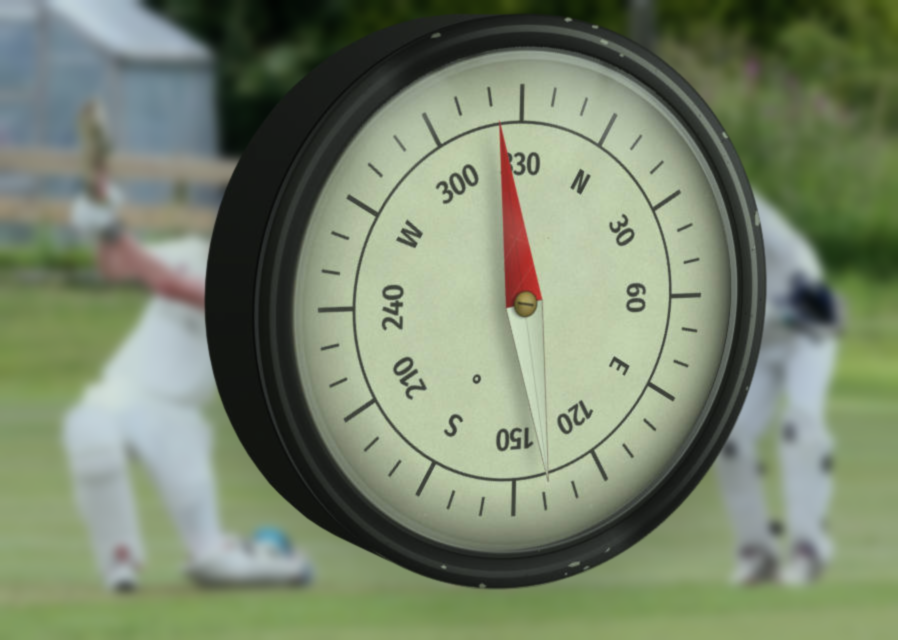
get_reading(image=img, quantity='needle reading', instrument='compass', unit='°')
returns 320 °
